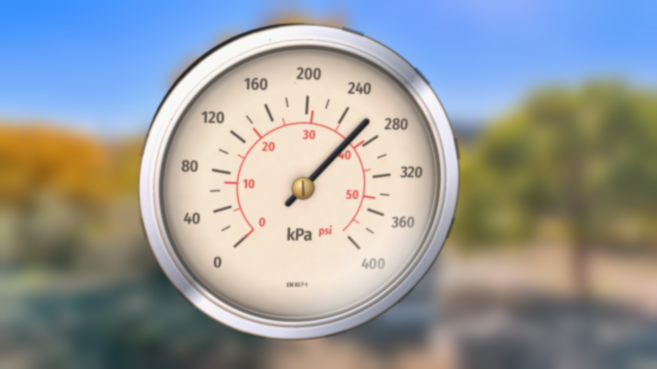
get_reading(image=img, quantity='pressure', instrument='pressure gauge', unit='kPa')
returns 260 kPa
